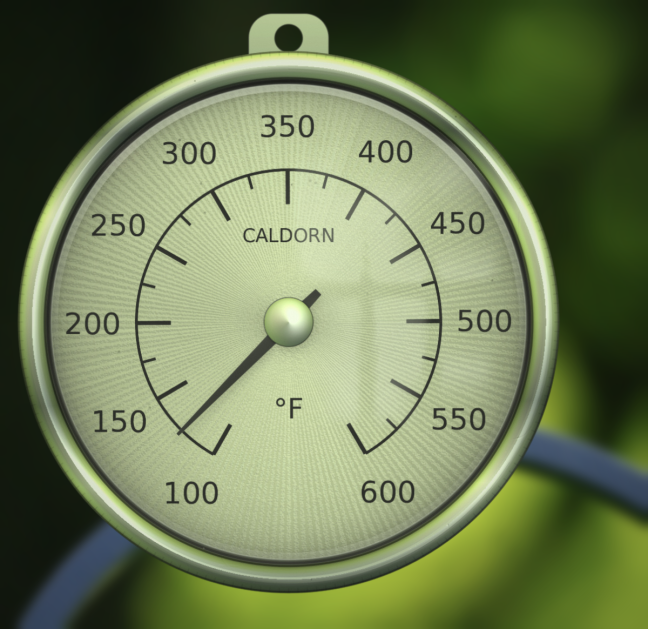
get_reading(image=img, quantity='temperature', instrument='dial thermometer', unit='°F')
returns 125 °F
